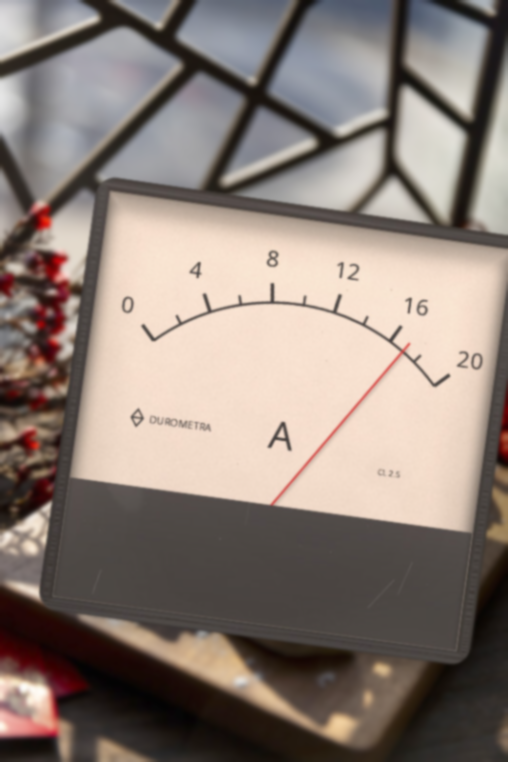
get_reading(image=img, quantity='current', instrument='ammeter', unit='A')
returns 17 A
